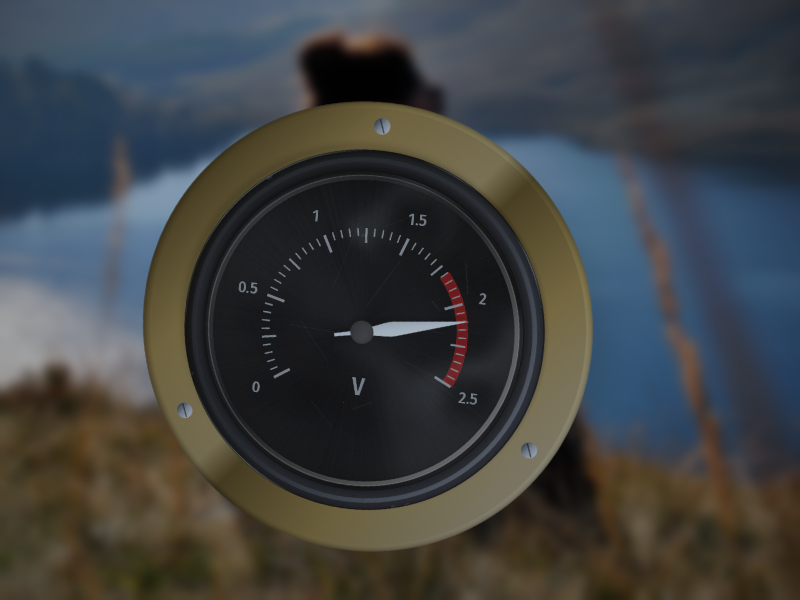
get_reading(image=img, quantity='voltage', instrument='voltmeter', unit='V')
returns 2.1 V
